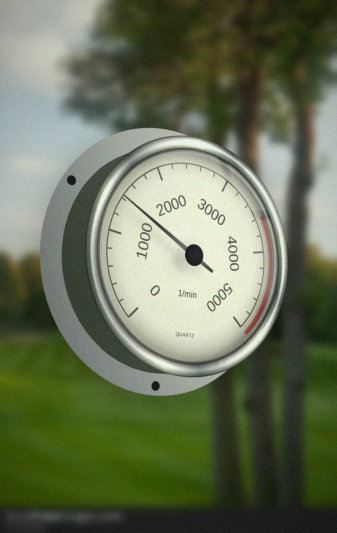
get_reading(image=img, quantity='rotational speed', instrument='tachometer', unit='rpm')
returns 1400 rpm
